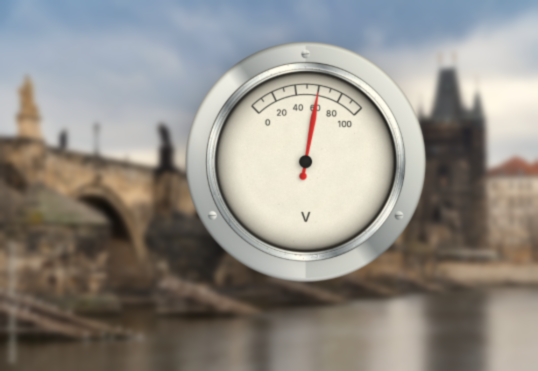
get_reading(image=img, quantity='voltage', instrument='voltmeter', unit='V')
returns 60 V
